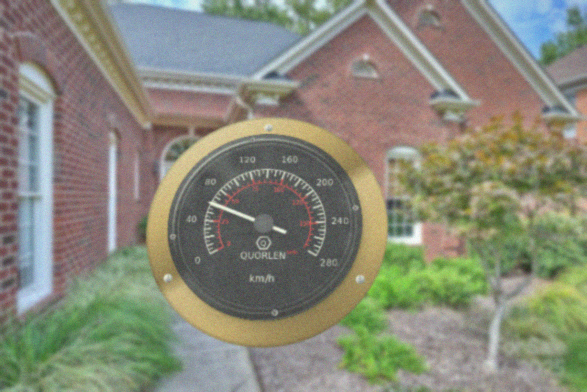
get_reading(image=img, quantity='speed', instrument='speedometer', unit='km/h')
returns 60 km/h
